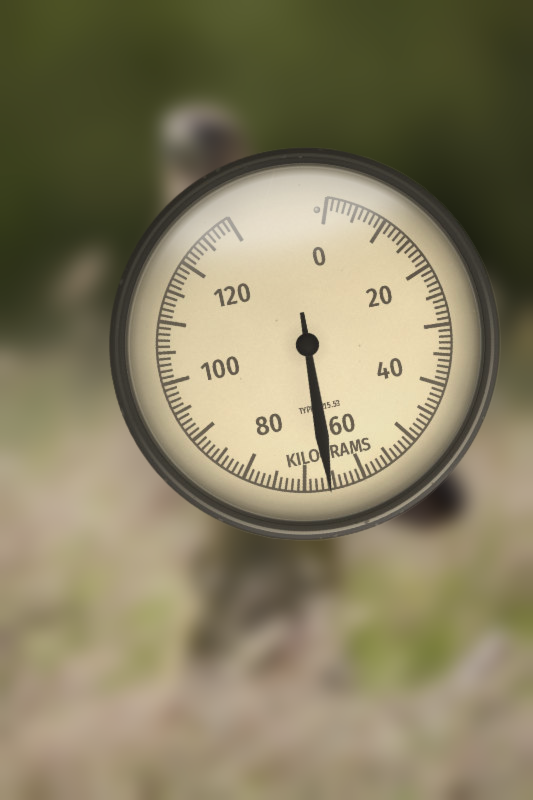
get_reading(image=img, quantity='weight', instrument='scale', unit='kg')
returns 66 kg
